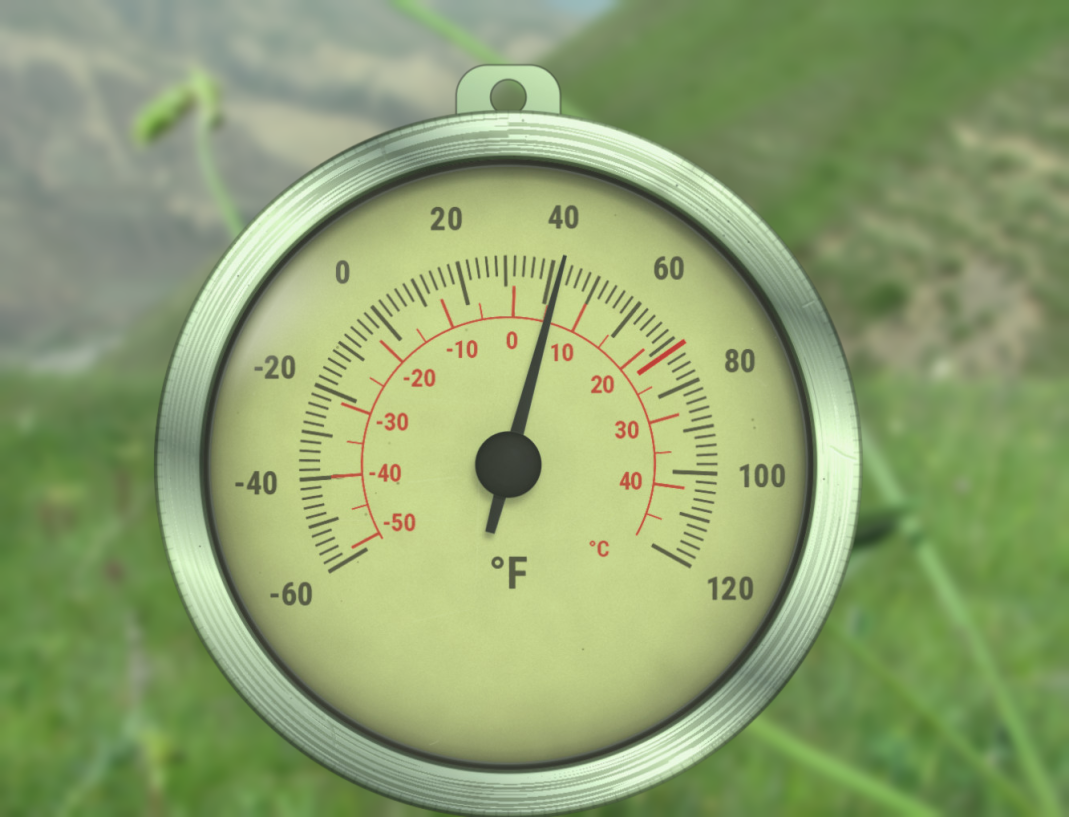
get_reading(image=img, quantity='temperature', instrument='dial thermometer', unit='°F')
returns 42 °F
